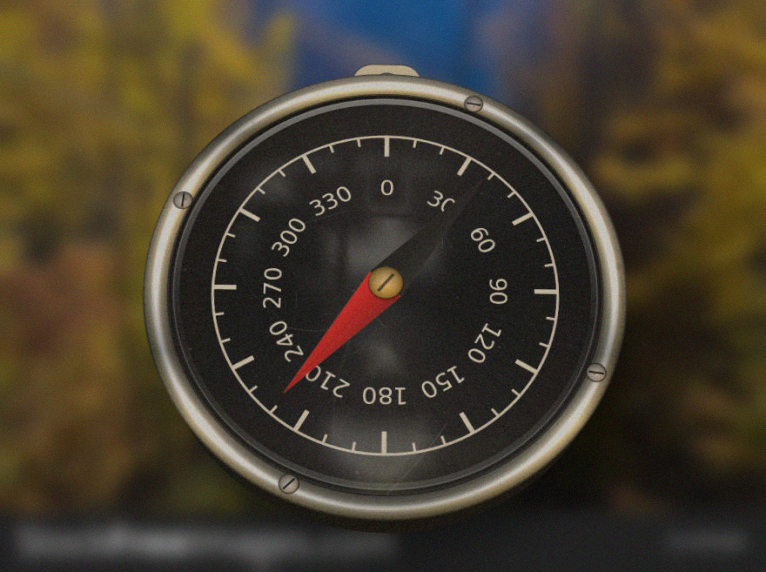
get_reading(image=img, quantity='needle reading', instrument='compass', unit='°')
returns 220 °
